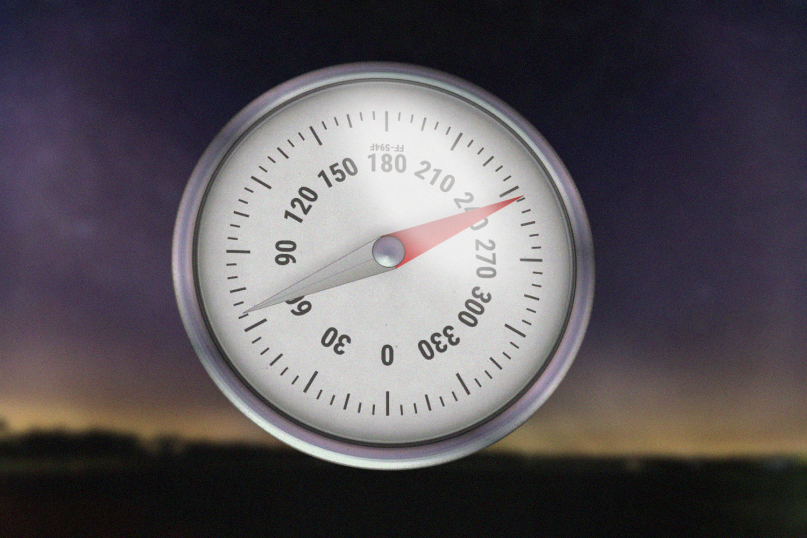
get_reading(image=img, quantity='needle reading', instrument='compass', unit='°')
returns 245 °
